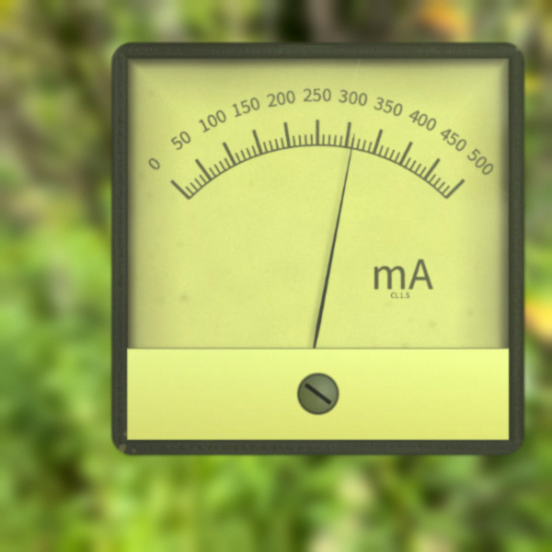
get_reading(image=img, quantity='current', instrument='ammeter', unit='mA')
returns 310 mA
